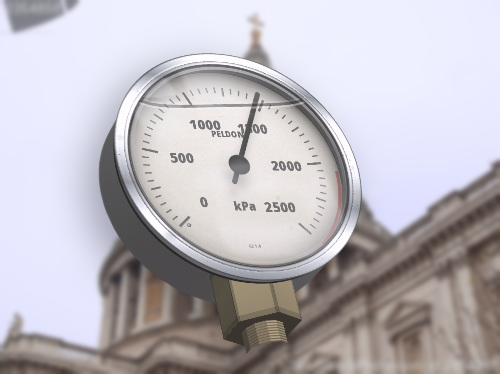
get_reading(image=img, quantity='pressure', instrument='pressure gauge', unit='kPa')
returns 1450 kPa
